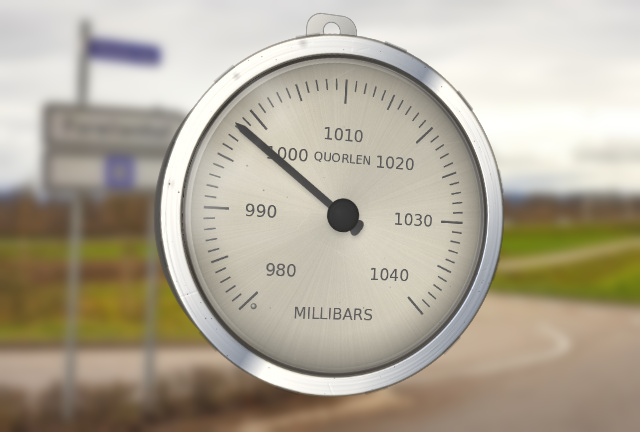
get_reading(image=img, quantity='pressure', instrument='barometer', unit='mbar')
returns 998 mbar
